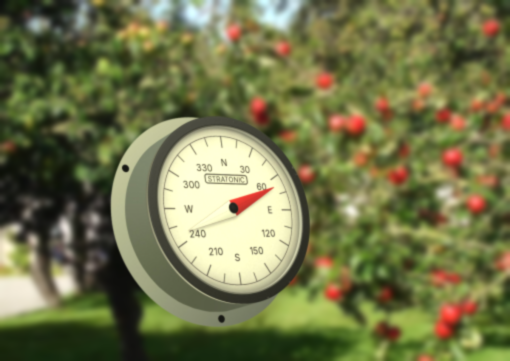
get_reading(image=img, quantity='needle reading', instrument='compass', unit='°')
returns 67.5 °
